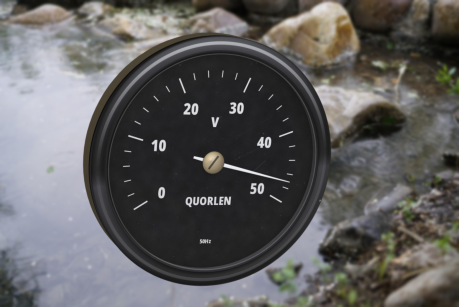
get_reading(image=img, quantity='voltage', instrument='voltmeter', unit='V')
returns 47 V
